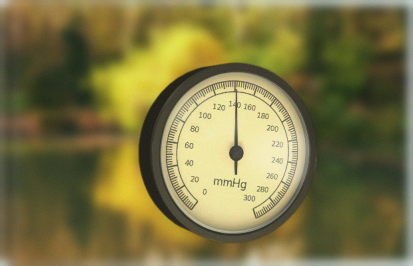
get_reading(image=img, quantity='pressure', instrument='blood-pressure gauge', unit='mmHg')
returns 140 mmHg
